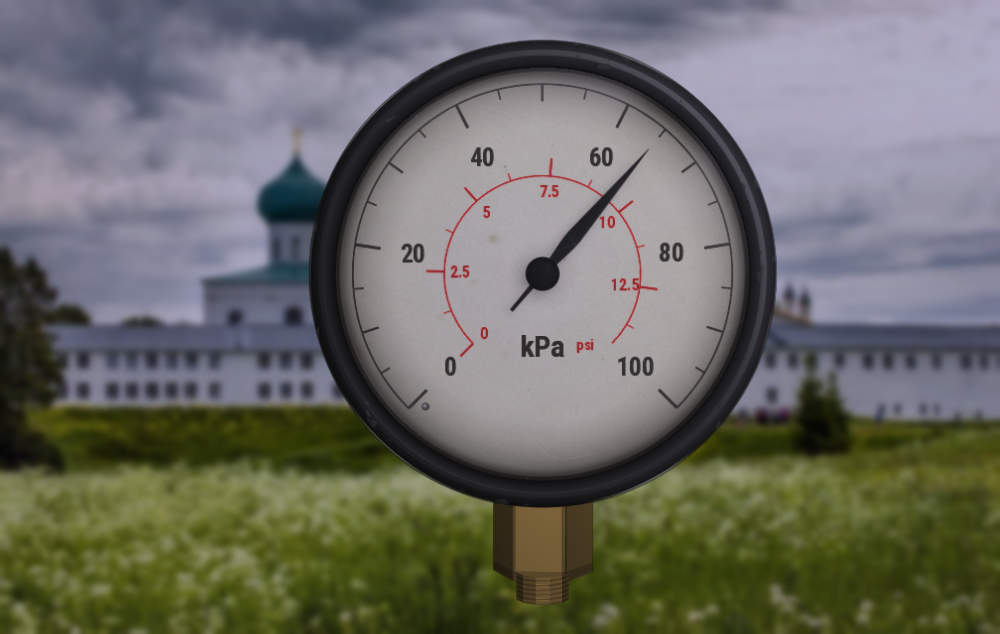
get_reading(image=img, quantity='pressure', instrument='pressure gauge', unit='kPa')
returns 65 kPa
